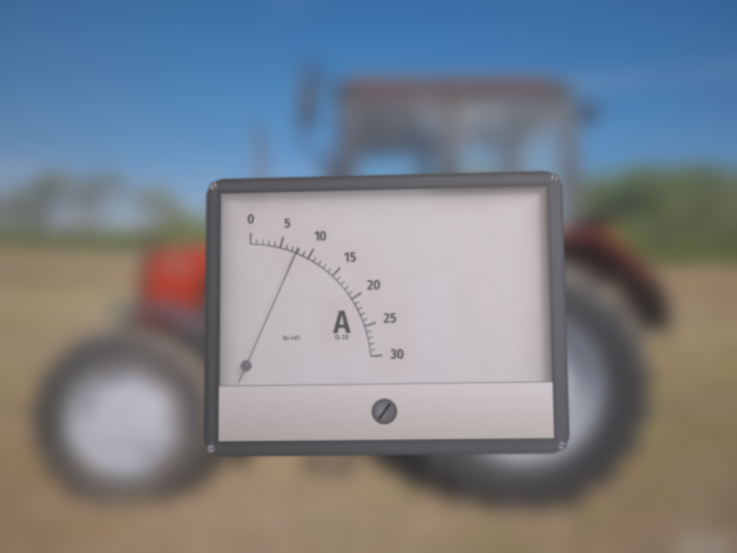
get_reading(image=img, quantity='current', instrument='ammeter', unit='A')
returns 8 A
